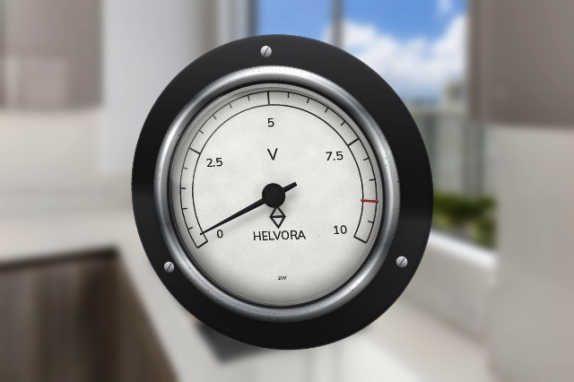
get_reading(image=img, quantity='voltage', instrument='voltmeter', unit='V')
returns 0.25 V
